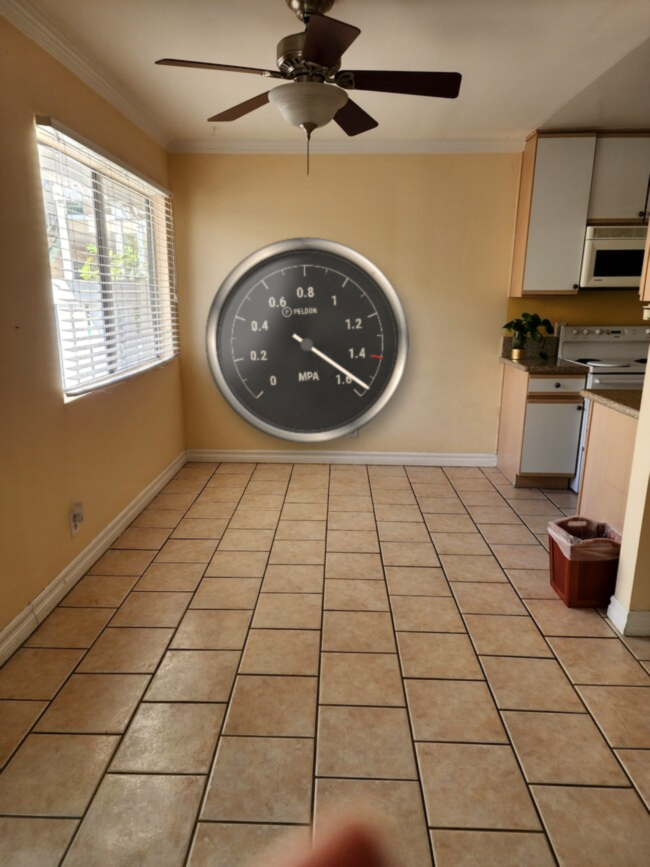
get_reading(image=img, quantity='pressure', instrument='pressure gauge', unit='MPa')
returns 1.55 MPa
